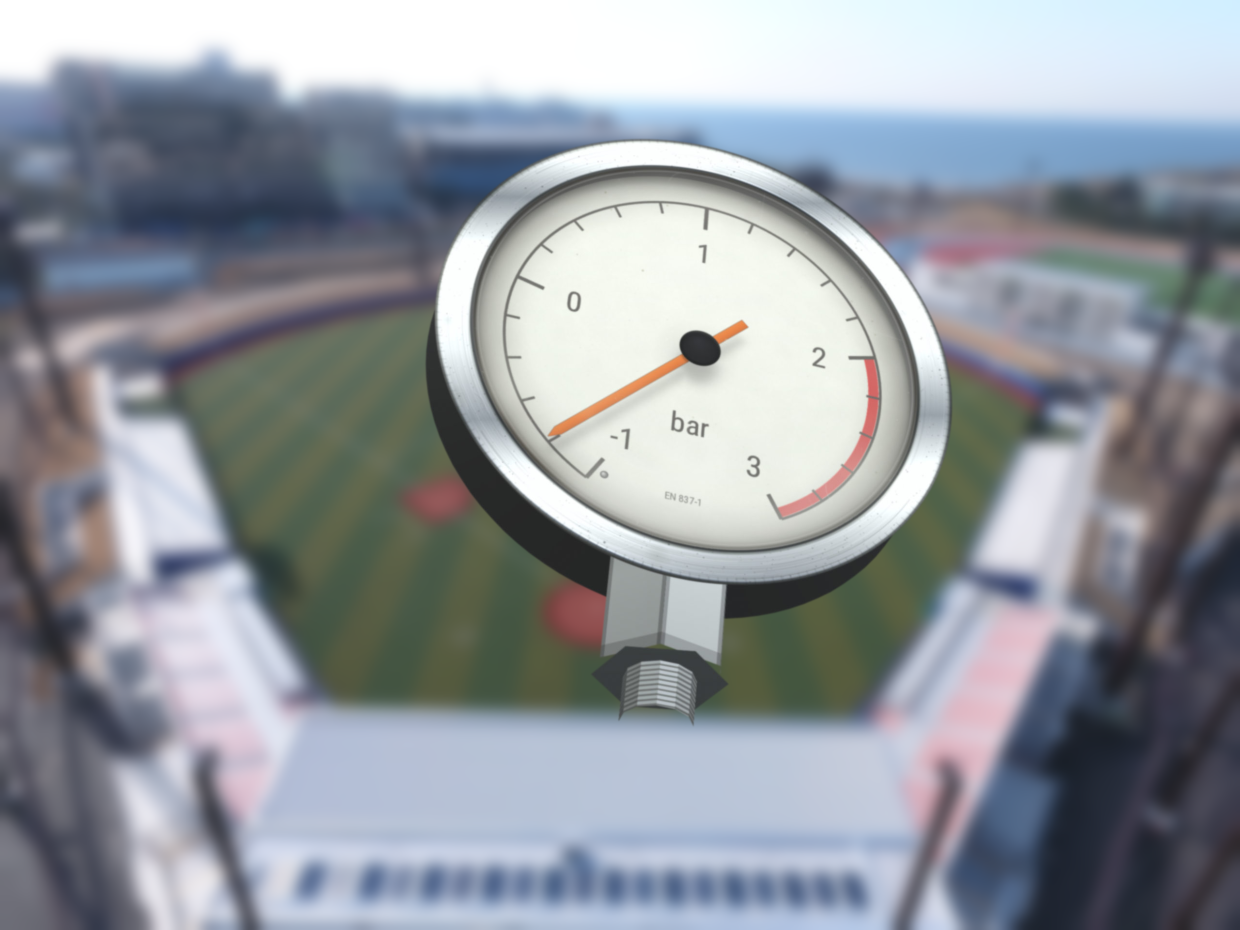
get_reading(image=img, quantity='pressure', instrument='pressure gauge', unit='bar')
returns -0.8 bar
